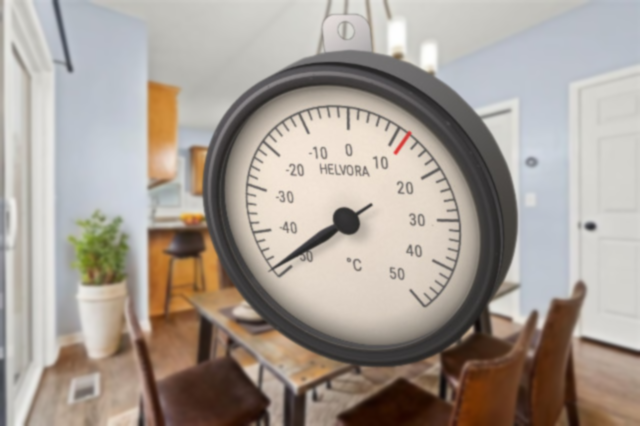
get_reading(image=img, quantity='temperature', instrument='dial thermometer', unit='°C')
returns -48 °C
